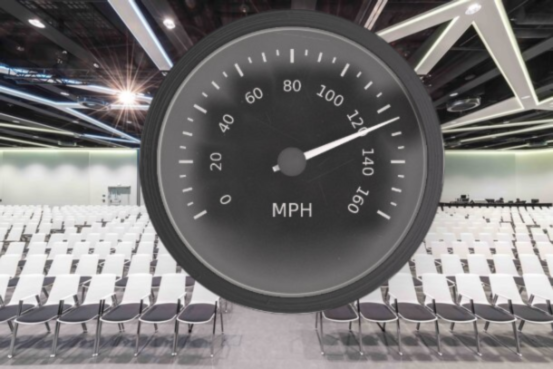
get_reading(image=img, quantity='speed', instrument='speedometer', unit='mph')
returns 125 mph
